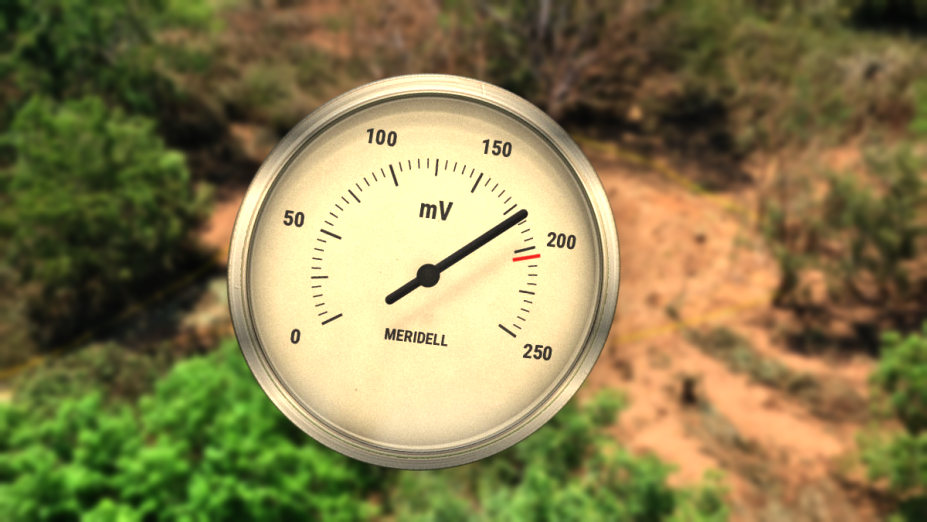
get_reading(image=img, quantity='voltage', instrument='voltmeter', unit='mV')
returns 180 mV
